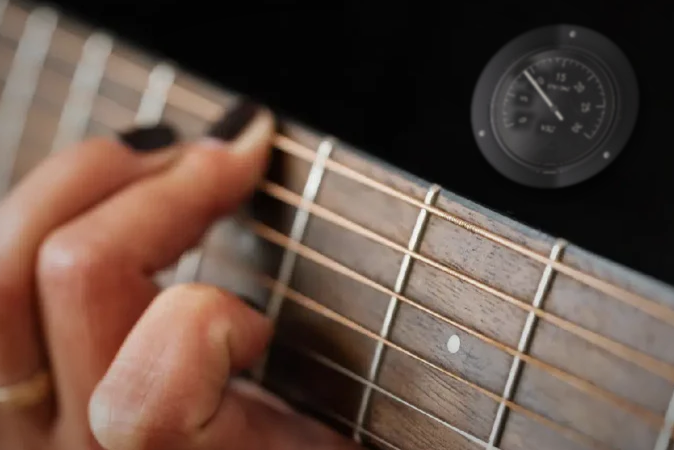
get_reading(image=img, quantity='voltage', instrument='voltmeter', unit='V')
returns 9 V
